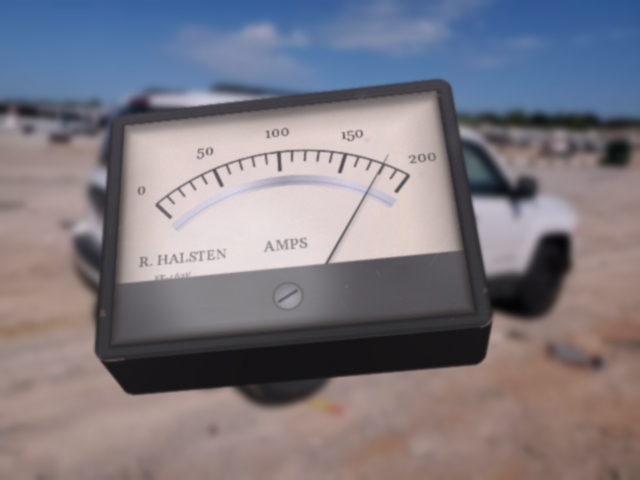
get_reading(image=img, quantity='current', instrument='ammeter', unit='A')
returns 180 A
